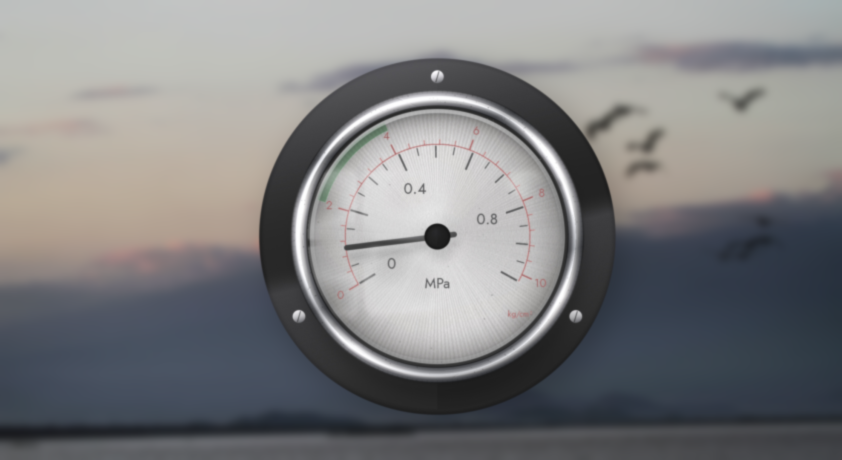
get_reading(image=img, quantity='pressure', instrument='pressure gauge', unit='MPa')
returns 0.1 MPa
